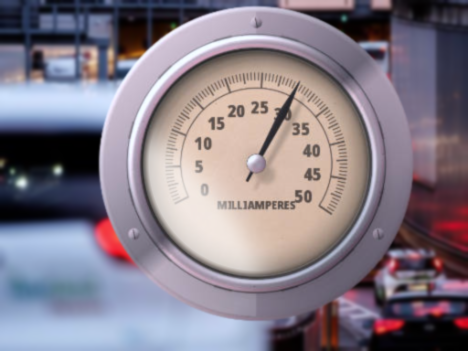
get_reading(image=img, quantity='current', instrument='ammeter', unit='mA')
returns 30 mA
